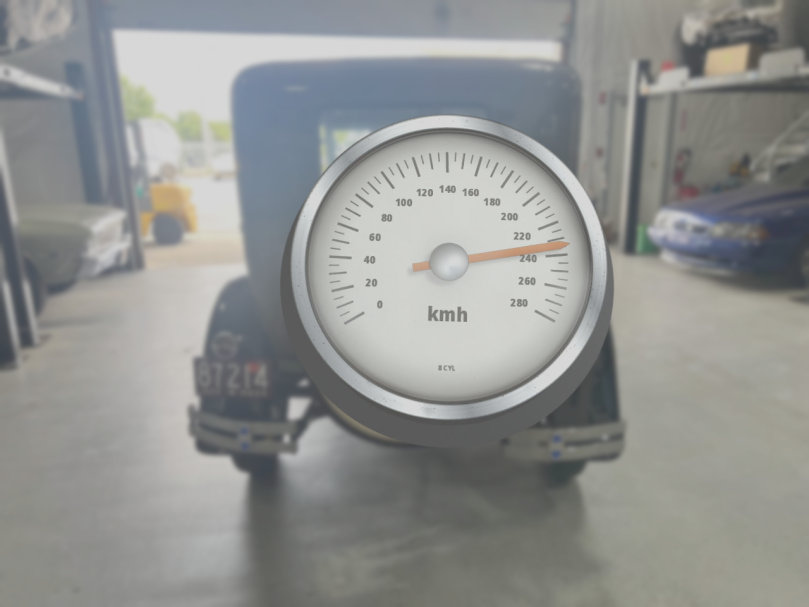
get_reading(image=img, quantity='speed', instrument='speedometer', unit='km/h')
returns 235 km/h
